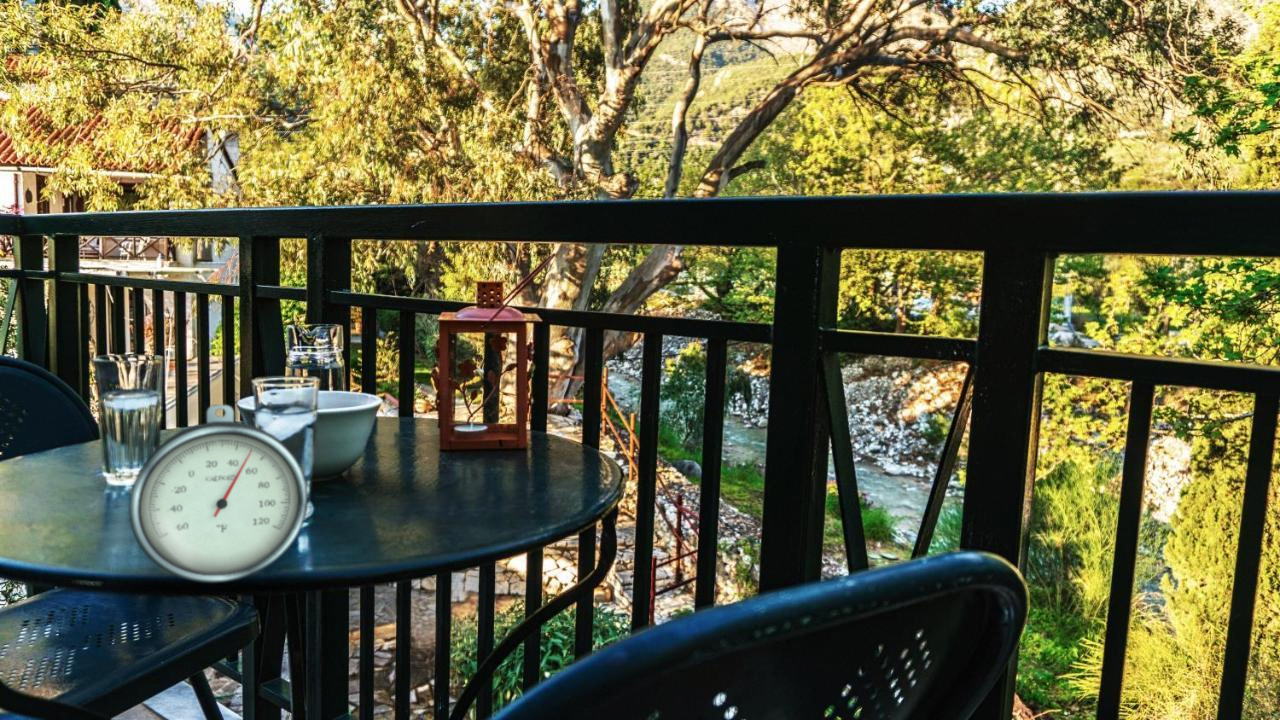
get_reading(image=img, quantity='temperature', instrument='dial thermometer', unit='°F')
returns 50 °F
